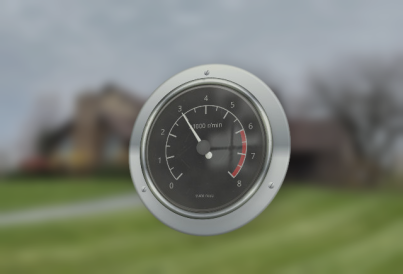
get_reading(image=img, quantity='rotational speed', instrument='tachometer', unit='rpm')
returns 3000 rpm
